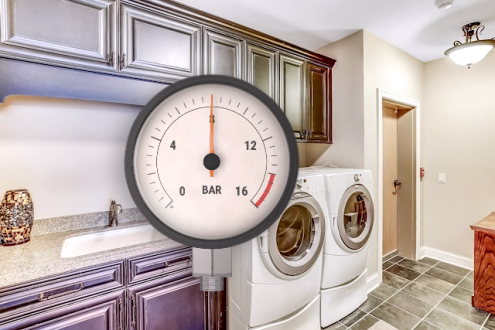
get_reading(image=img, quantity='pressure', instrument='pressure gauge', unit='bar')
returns 8 bar
